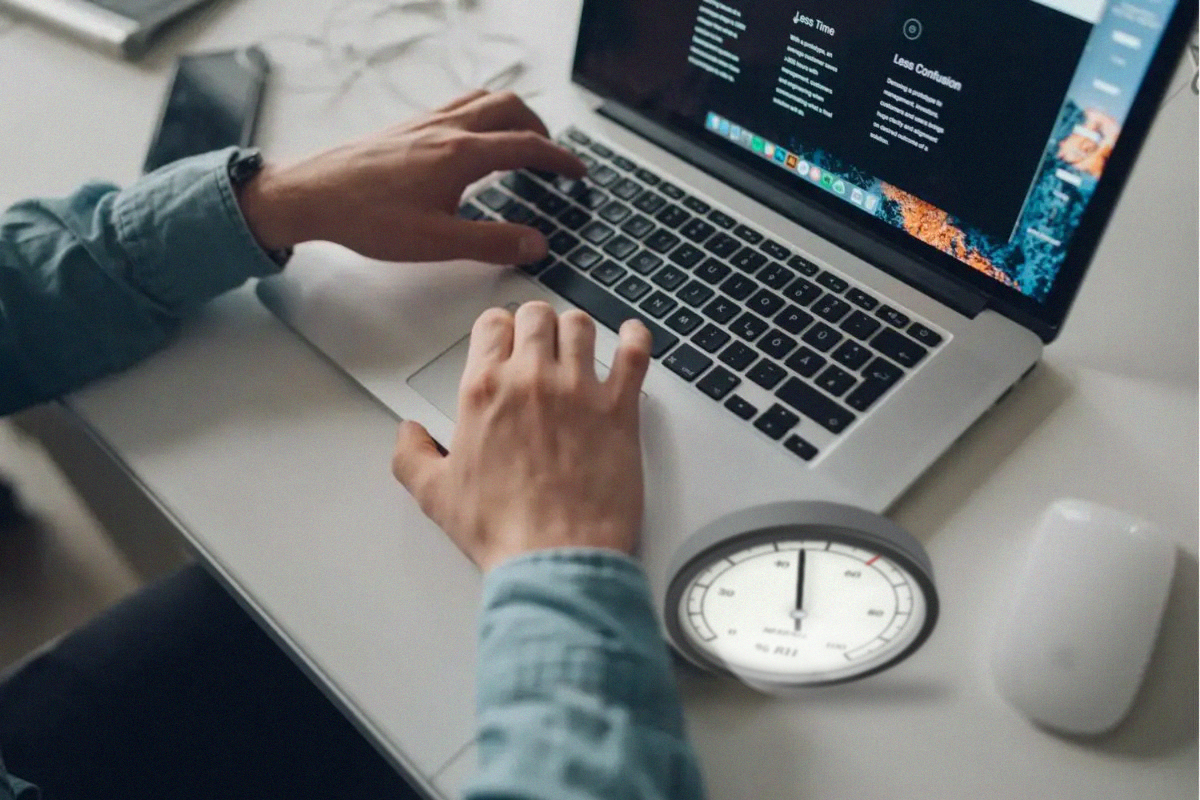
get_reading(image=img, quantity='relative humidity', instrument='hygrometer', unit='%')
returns 45 %
